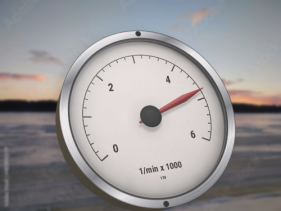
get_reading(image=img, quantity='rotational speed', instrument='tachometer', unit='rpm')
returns 4800 rpm
